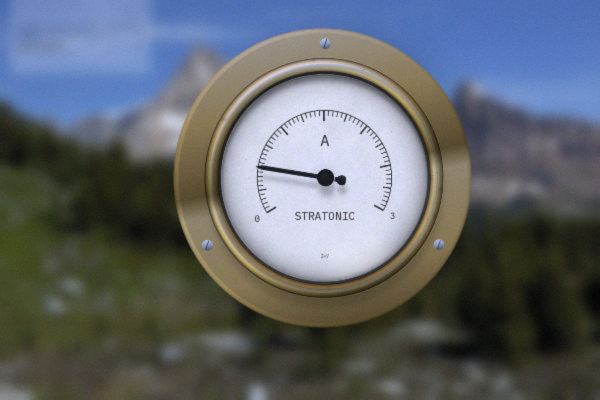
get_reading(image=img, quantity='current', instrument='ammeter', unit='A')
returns 0.5 A
